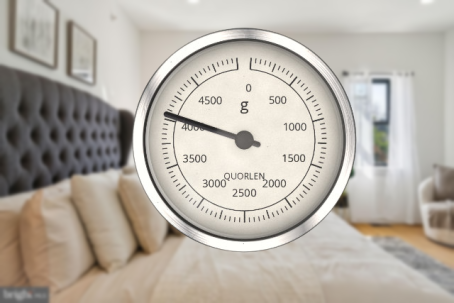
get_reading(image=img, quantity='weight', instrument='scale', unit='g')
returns 4050 g
